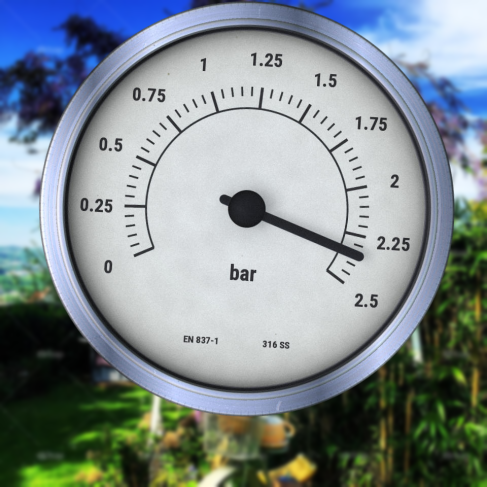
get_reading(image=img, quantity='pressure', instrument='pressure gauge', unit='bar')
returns 2.35 bar
